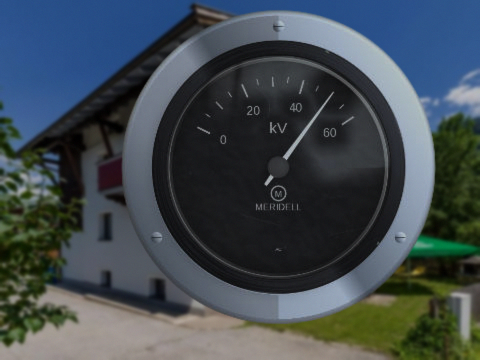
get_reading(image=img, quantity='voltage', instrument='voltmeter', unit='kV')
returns 50 kV
